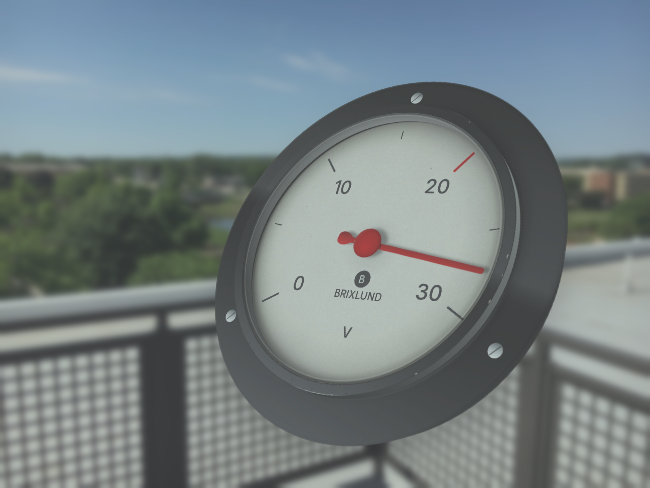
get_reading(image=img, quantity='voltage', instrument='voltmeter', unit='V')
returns 27.5 V
